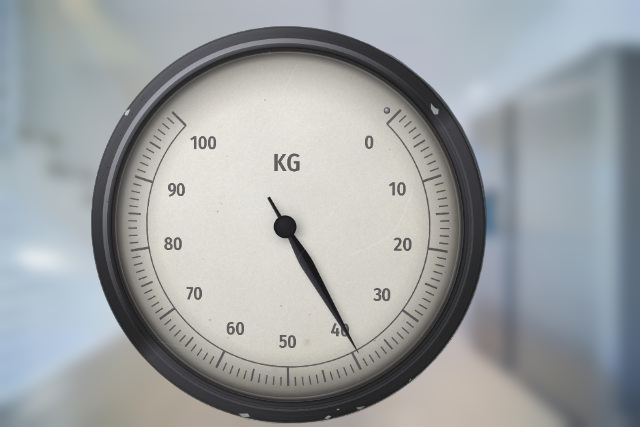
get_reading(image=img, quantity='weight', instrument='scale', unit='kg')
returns 39 kg
